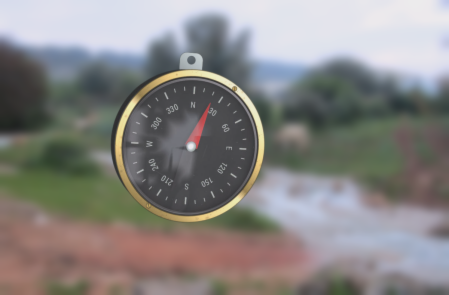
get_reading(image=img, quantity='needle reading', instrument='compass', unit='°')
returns 20 °
